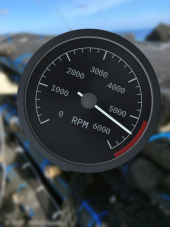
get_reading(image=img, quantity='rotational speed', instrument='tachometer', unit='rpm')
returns 5400 rpm
